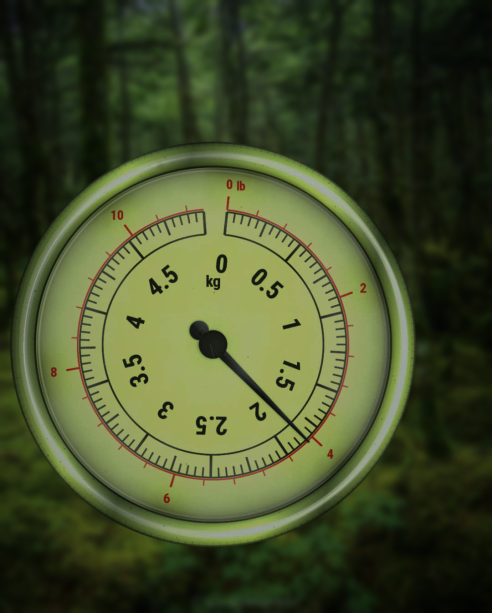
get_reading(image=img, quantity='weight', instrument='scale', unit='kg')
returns 1.85 kg
